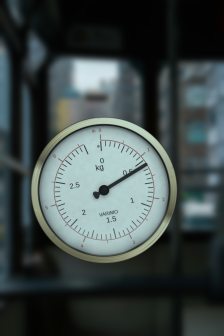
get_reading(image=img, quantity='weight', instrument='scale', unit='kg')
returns 0.55 kg
